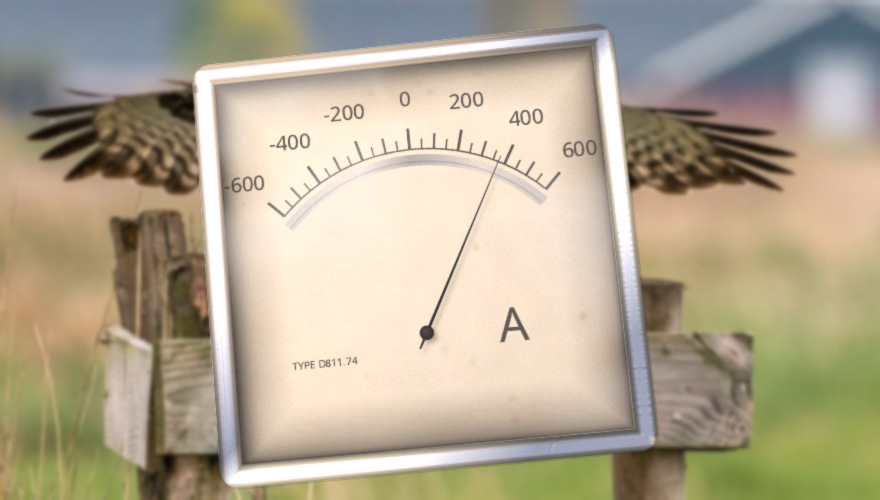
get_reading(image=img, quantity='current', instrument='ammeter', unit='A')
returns 375 A
